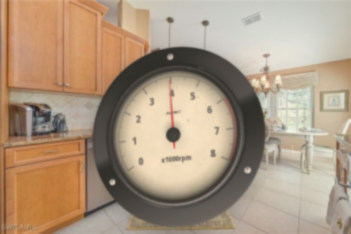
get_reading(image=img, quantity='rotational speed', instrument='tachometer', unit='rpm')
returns 4000 rpm
